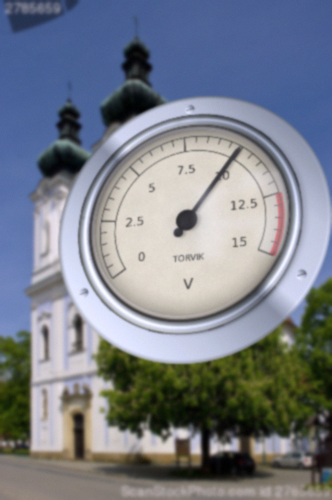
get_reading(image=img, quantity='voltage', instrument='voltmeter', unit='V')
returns 10 V
